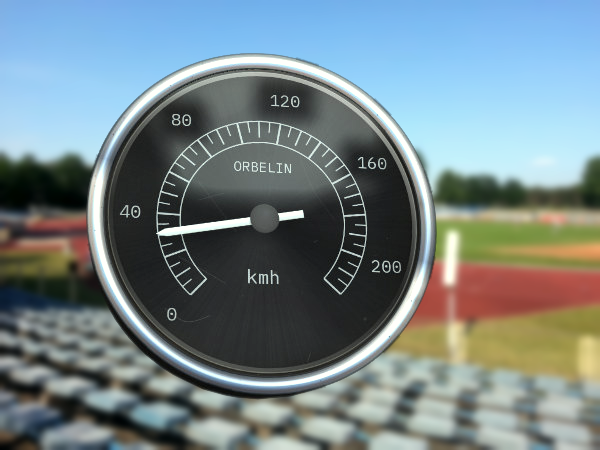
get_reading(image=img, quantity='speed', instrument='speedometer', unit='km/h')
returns 30 km/h
